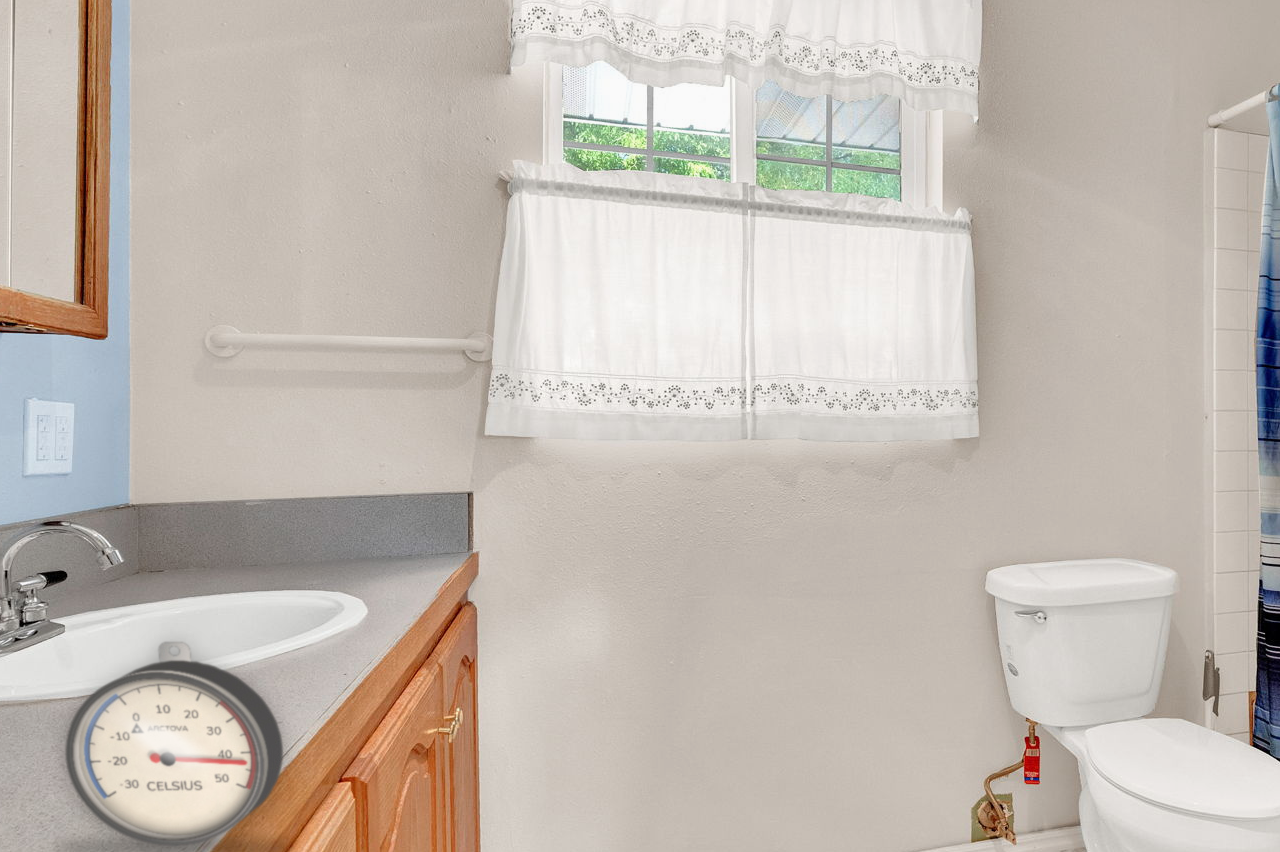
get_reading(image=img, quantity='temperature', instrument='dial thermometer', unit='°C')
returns 42.5 °C
